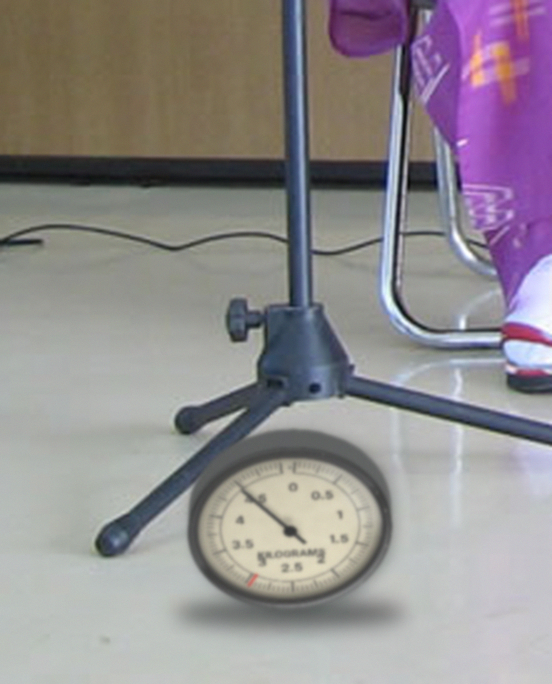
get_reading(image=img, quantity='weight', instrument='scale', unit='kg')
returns 4.5 kg
